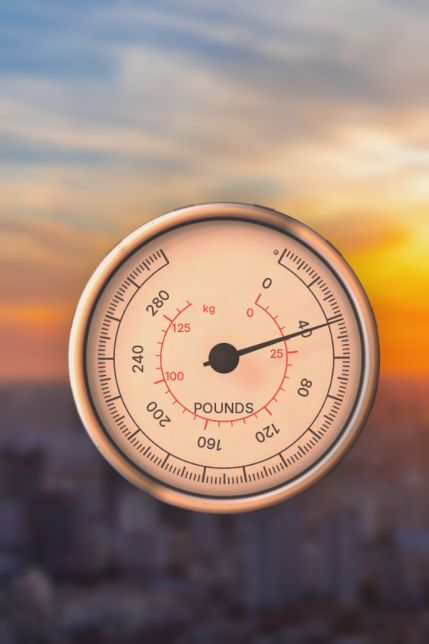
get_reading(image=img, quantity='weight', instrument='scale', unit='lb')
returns 42 lb
